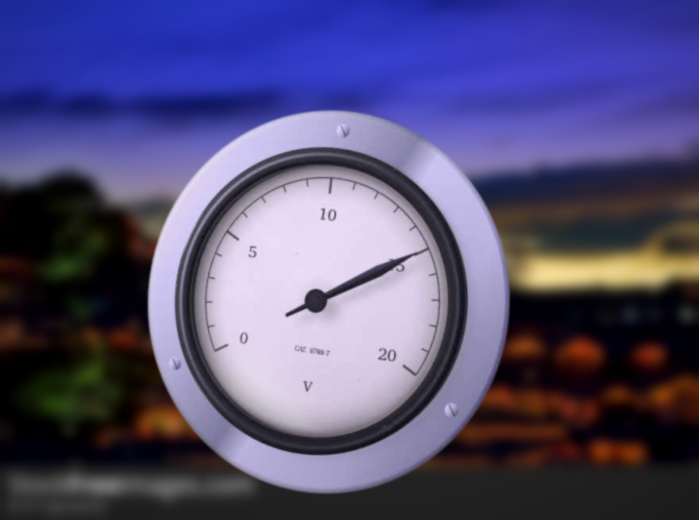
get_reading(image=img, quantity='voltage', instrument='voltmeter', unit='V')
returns 15 V
